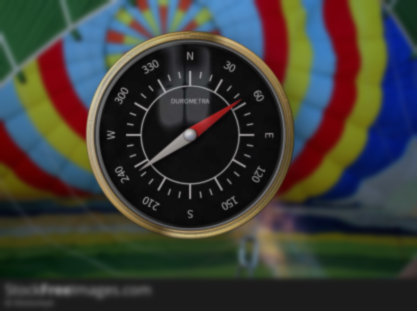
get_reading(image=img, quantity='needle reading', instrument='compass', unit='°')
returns 55 °
